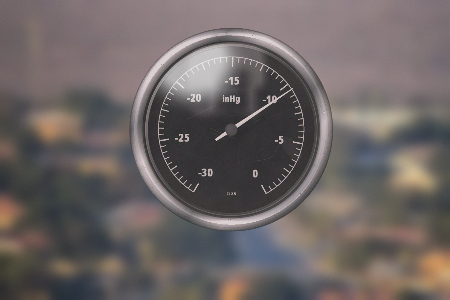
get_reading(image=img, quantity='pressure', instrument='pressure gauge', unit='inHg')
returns -9.5 inHg
